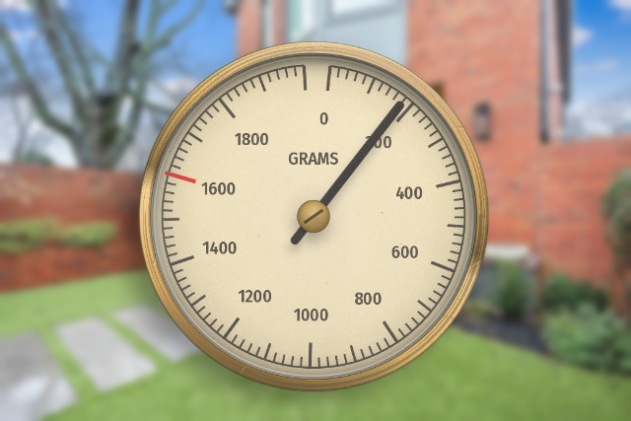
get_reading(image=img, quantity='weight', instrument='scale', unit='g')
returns 180 g
